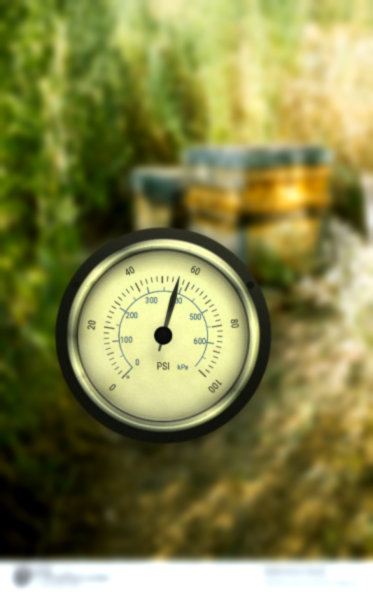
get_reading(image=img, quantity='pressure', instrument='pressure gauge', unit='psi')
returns 56 psi
